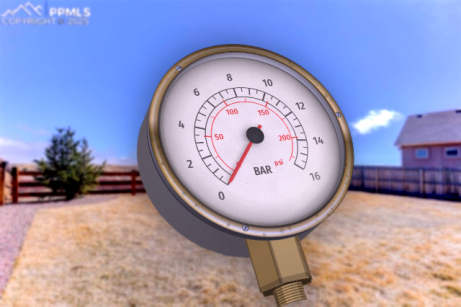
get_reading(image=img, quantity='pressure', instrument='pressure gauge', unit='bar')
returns 0 bar
